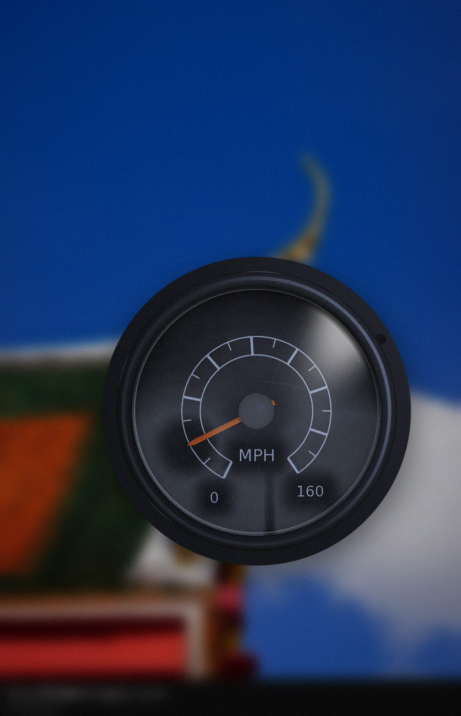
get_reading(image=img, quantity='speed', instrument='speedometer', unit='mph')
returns 20 mph
